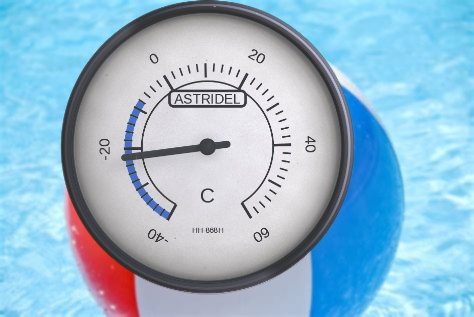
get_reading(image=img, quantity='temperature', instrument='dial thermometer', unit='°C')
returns -22 °C
